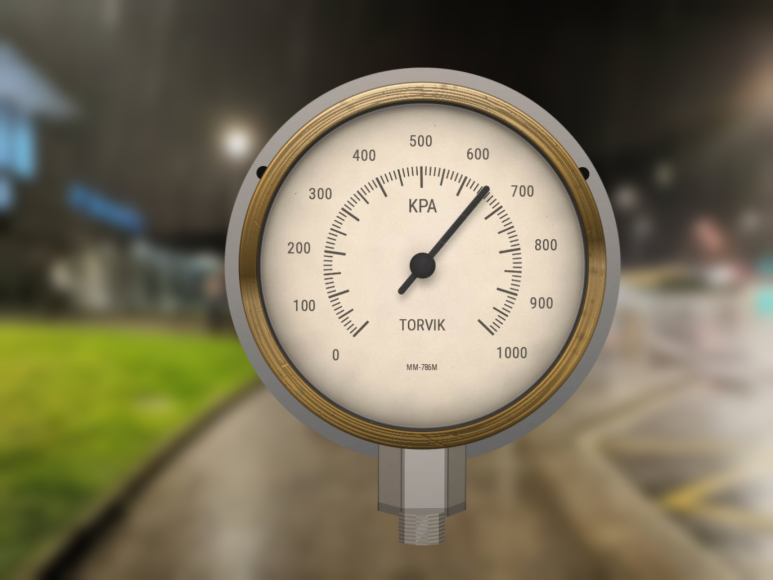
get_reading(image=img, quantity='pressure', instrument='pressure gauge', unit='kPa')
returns 650 kPa
